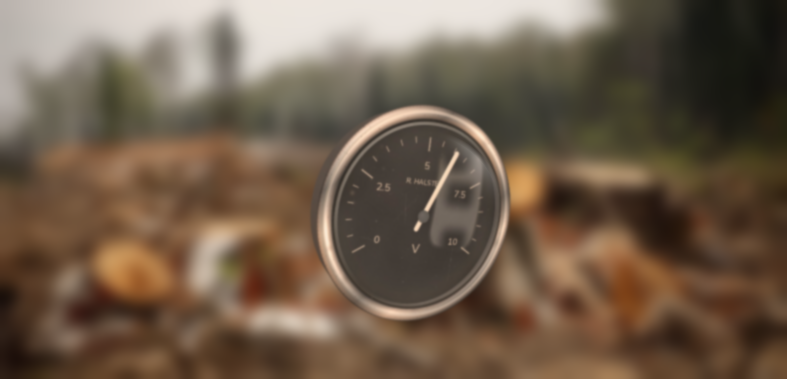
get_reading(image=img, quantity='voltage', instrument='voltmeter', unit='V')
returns 6 V
